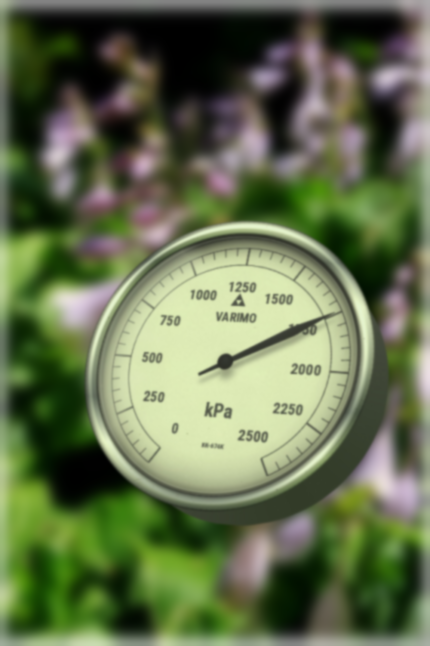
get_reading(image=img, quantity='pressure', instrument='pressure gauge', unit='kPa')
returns 1750 kPa
